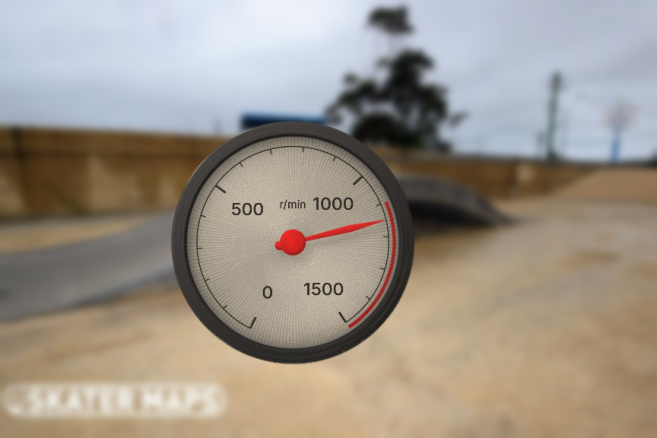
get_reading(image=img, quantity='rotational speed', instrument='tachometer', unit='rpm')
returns 1150 rpm
